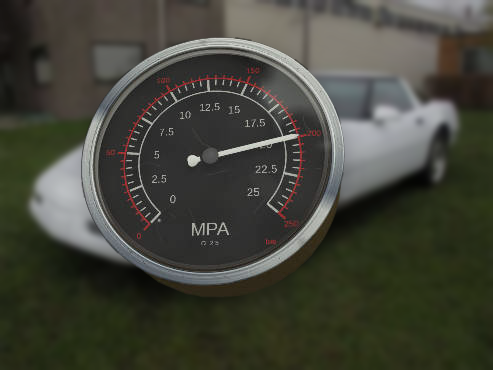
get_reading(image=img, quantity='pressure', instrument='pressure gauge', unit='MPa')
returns 20 MPa
